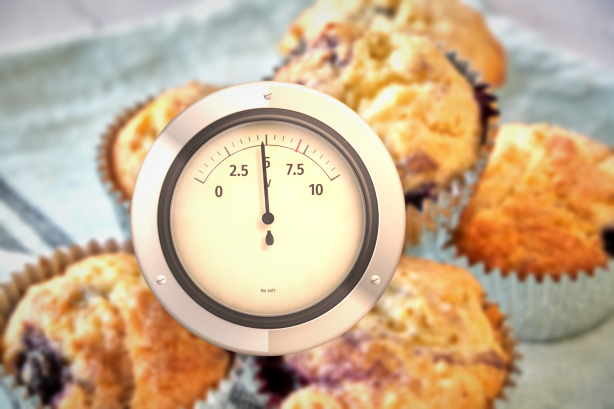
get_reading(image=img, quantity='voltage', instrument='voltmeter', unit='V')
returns 4.75 V
